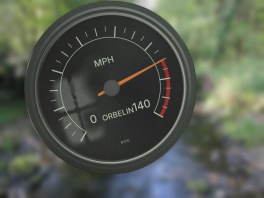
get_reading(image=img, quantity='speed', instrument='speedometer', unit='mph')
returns 110 mph
